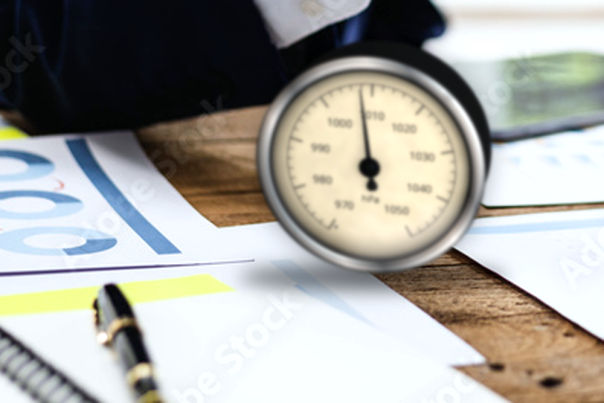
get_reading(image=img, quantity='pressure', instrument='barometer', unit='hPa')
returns 1008 hPa
